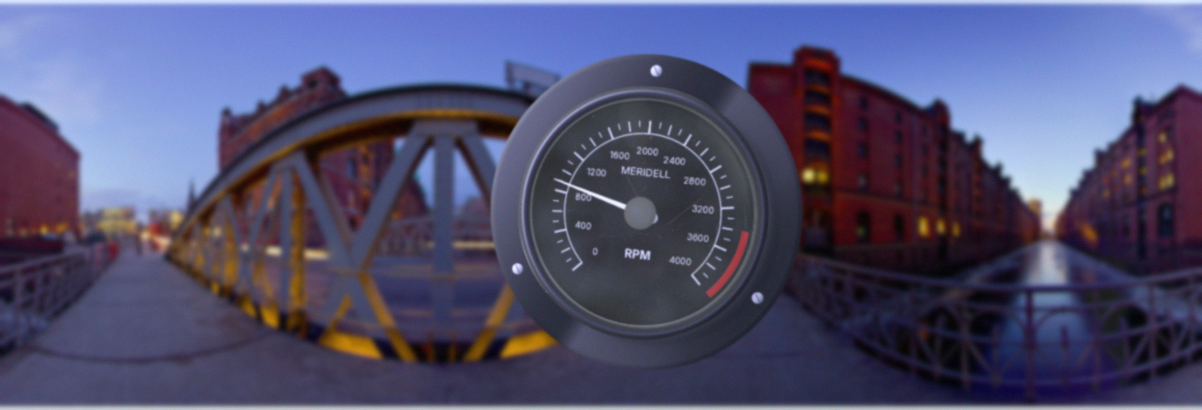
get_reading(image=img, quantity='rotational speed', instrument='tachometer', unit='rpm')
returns 900 rpm
